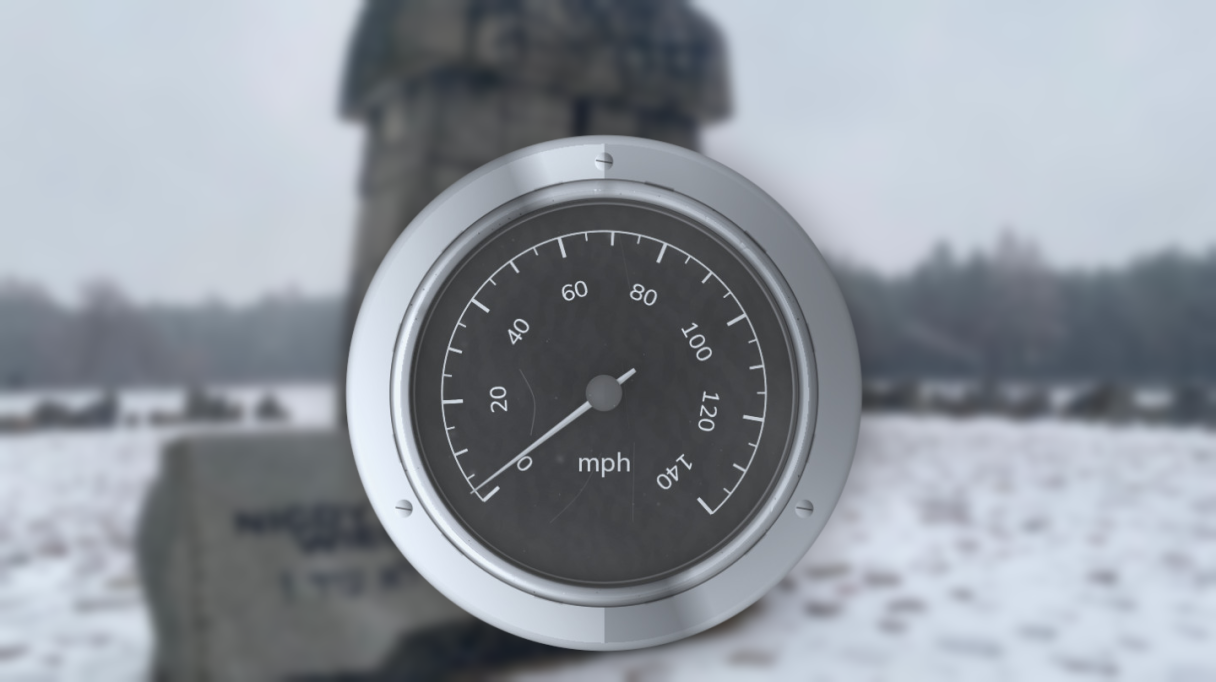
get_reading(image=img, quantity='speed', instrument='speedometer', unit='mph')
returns 2.5 mph
